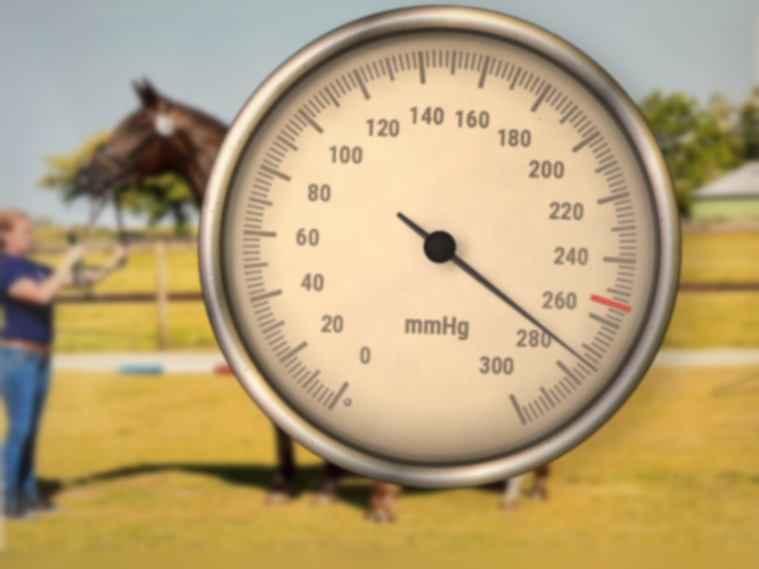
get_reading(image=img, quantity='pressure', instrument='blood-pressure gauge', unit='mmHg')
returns 274 mmHg
